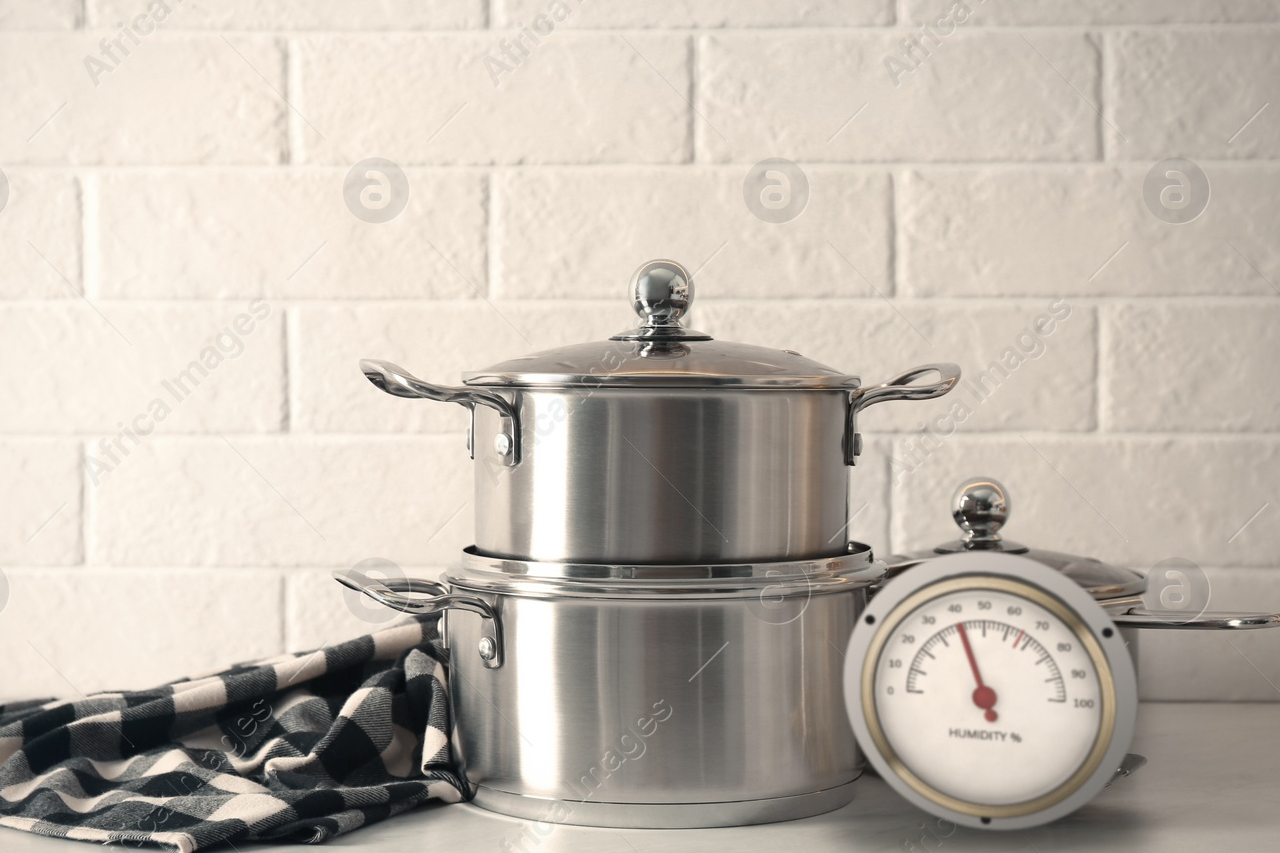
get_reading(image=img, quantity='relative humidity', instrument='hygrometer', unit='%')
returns 40 %
